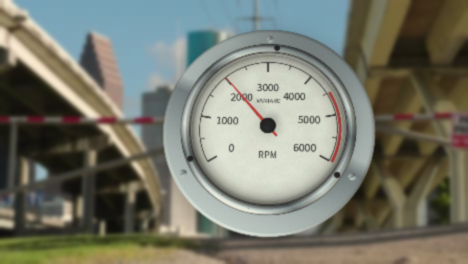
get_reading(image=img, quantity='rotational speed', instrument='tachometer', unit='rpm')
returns 2000 rpm
